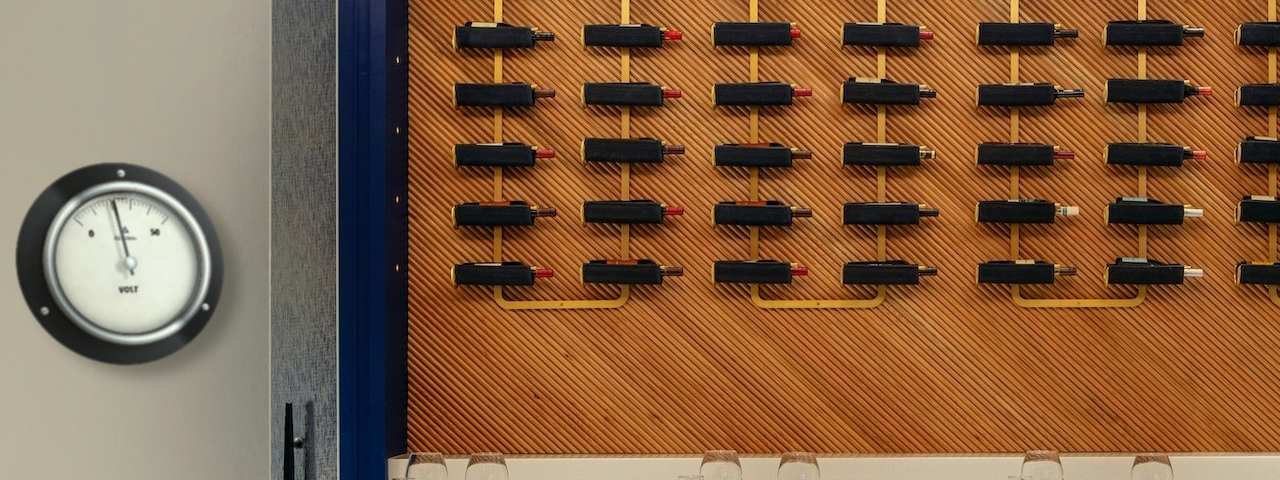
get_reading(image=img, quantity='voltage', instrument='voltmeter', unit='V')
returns 20 V
